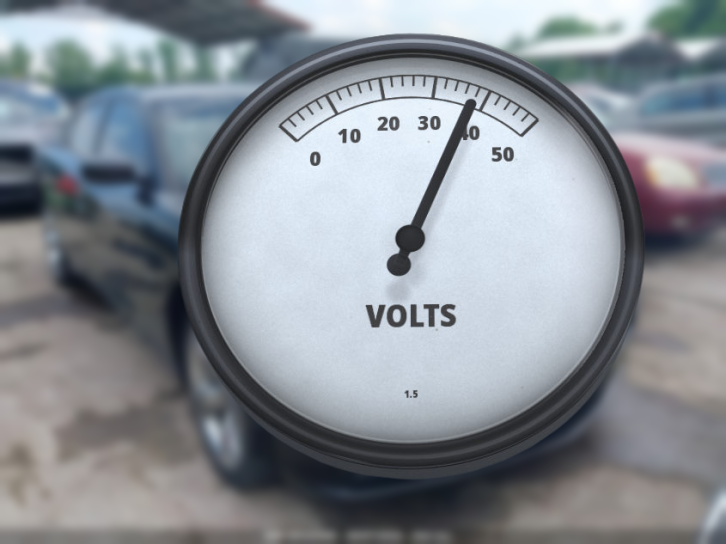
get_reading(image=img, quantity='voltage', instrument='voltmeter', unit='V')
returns 38 V
